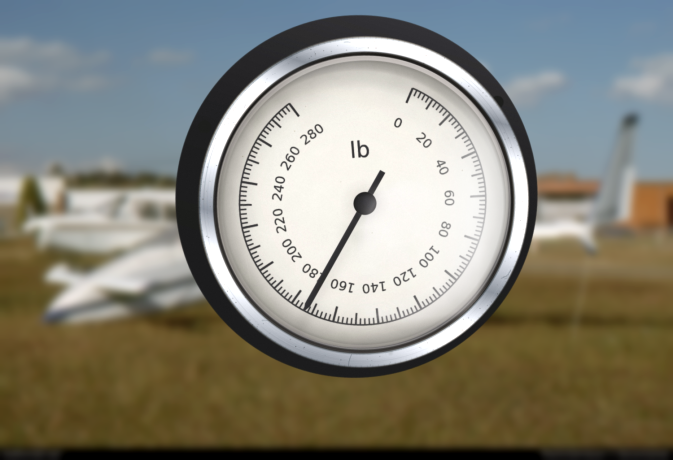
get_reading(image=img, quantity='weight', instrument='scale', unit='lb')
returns 174 lb
